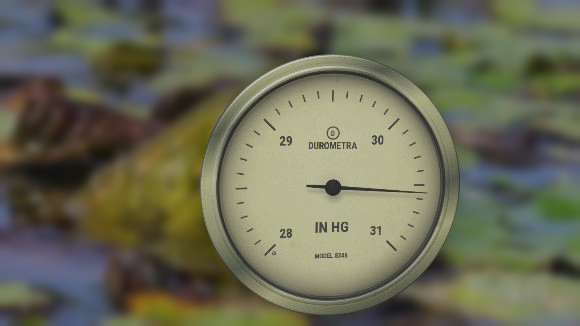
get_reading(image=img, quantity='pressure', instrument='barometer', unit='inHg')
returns 30.55 inHg
